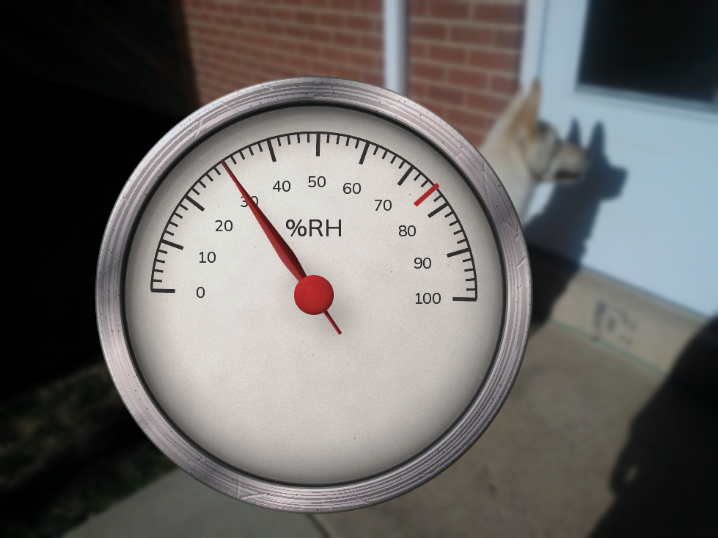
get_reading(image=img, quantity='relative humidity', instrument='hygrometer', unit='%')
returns 30 %
